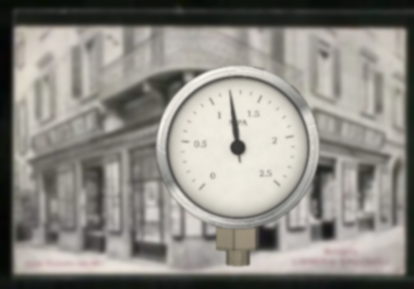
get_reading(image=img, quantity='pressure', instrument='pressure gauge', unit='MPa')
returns 1.2 MPa
